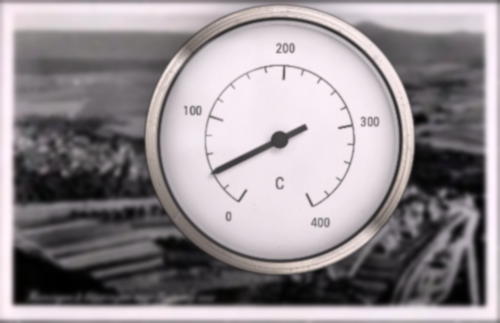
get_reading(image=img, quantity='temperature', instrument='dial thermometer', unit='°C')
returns 40 °C
